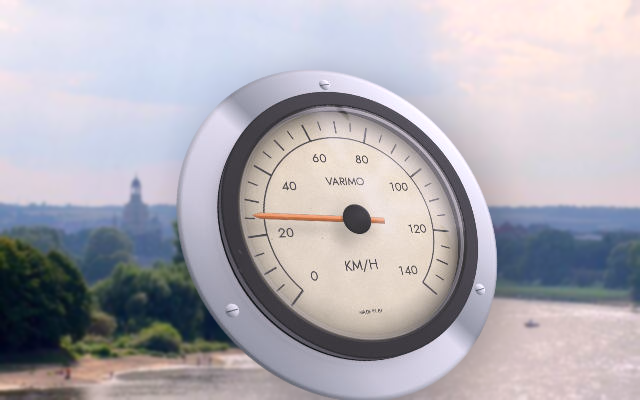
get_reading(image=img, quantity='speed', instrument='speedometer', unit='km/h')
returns 25 km/h
